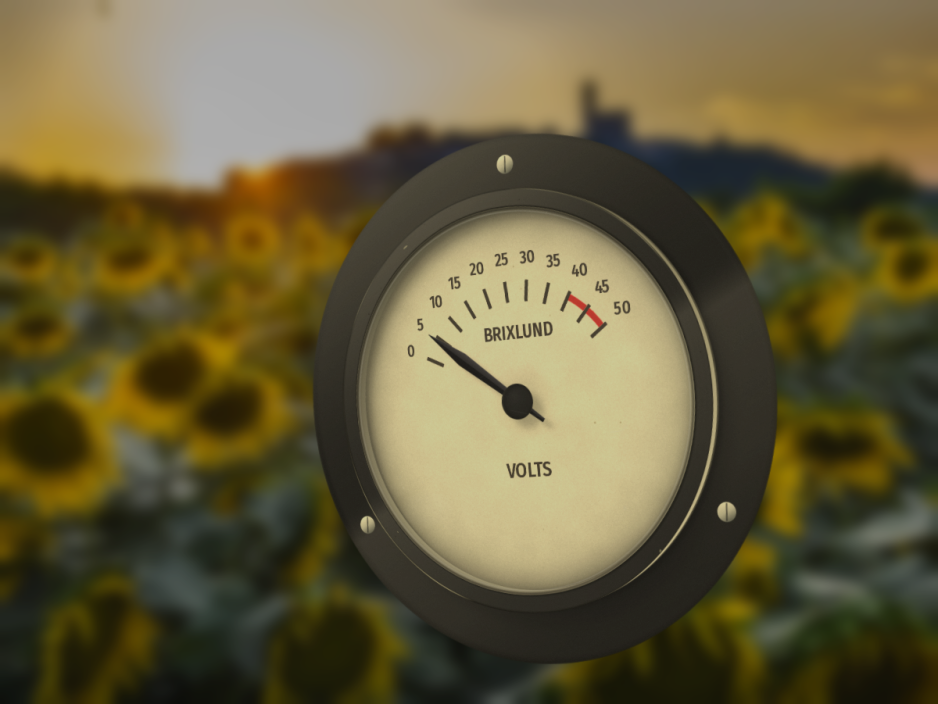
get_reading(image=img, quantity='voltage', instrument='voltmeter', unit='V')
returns 5 V
